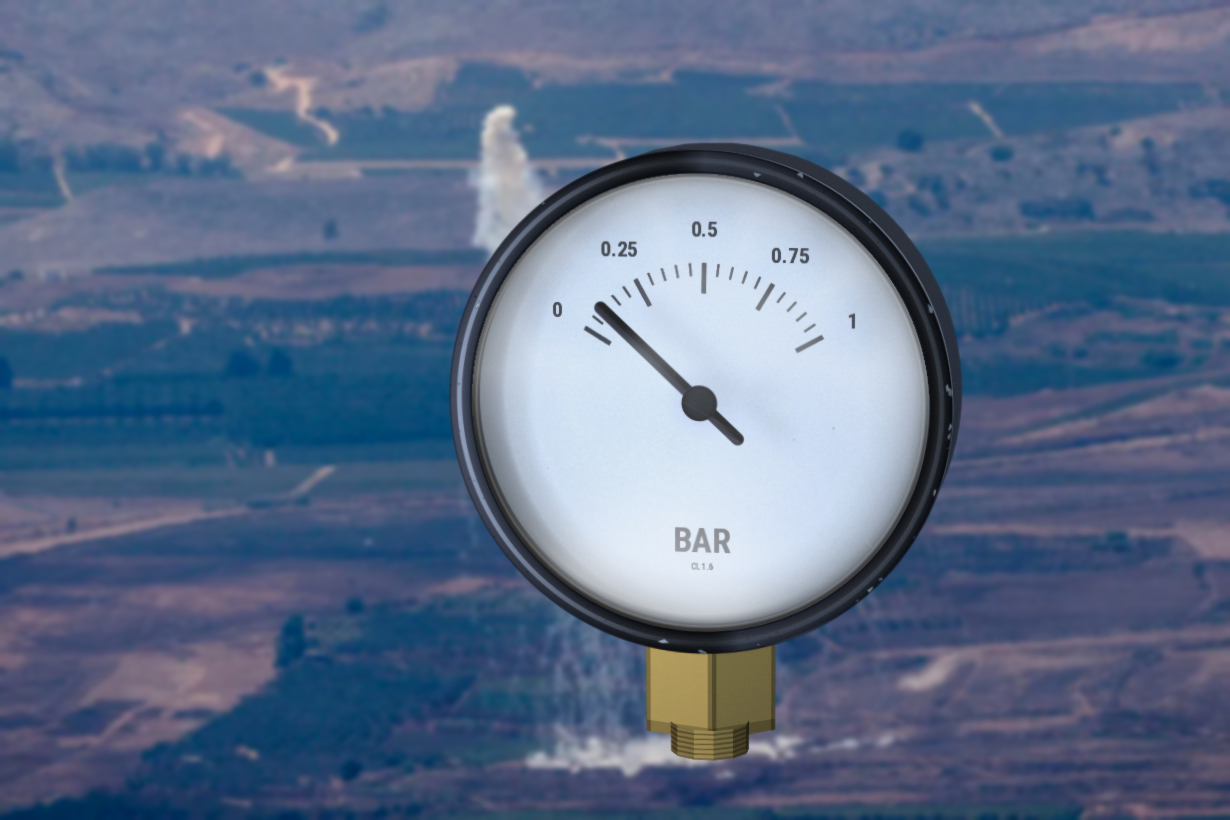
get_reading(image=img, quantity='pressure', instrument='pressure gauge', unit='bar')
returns 0.1 bar
